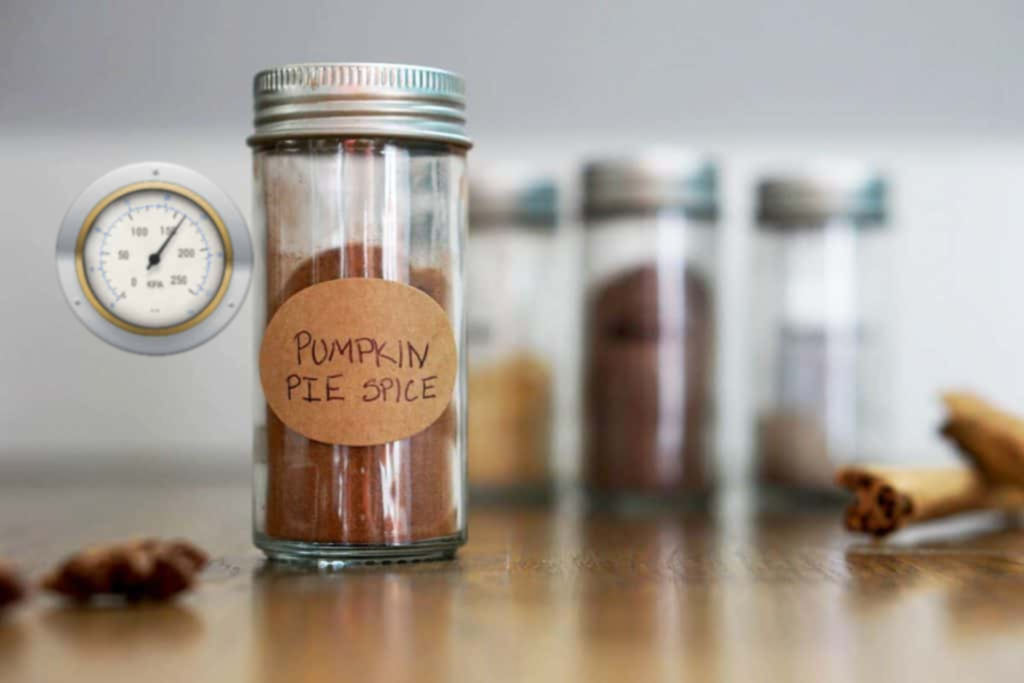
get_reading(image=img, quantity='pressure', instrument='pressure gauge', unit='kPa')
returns 160 kPa
